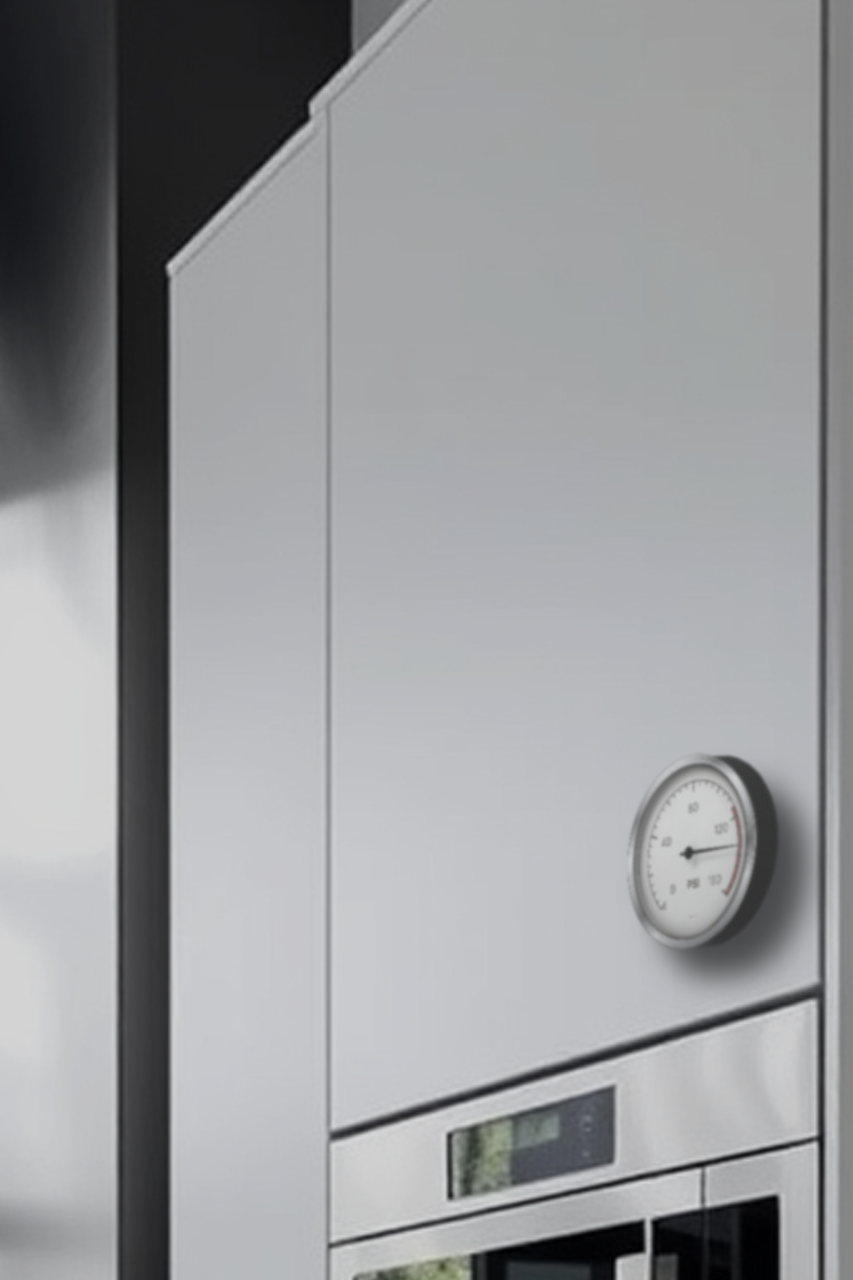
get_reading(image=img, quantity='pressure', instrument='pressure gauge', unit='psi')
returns 135 psi
